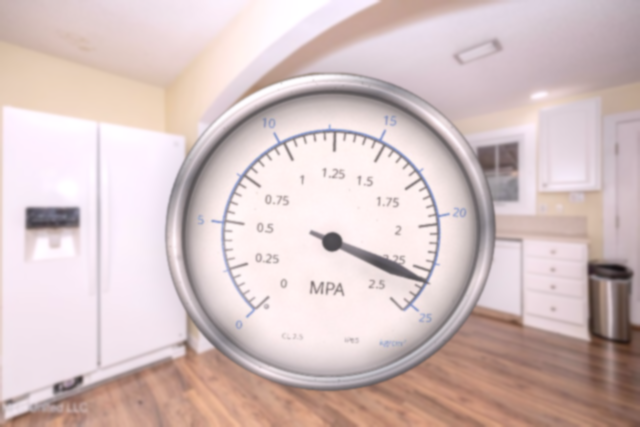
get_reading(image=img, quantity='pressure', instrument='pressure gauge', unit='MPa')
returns 2.3 MPa
